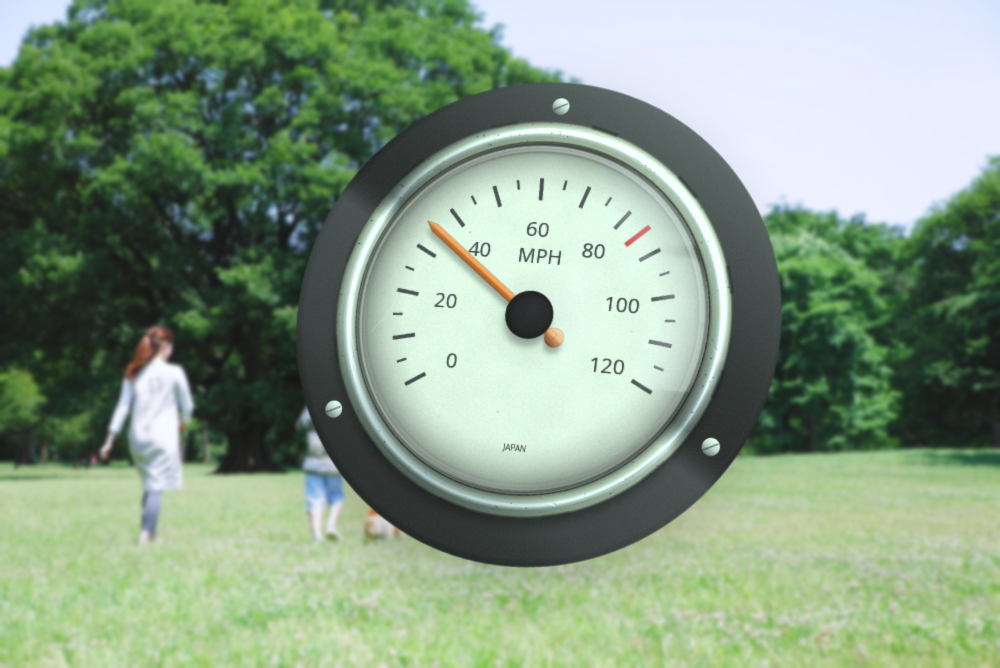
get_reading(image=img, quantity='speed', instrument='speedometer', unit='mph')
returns 35 mph
